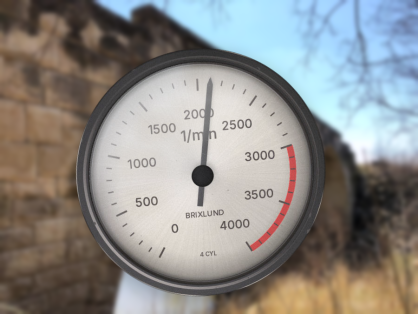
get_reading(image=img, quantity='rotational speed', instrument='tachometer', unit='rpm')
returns 2100 rpm
